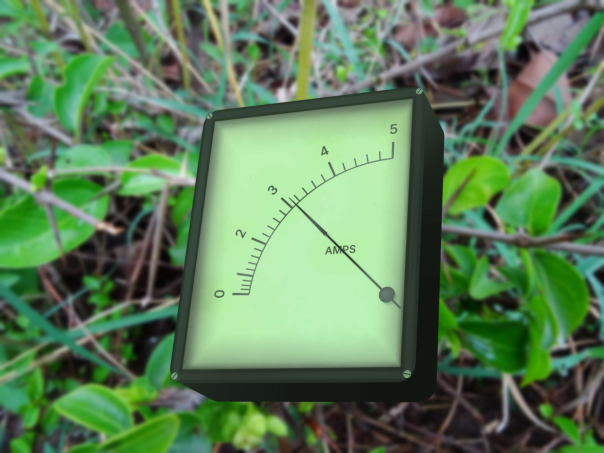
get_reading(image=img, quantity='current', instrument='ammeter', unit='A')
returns 3.1 A
